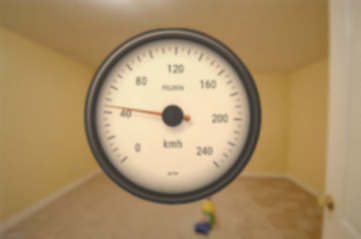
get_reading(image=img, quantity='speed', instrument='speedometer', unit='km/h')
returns 45 km/h
